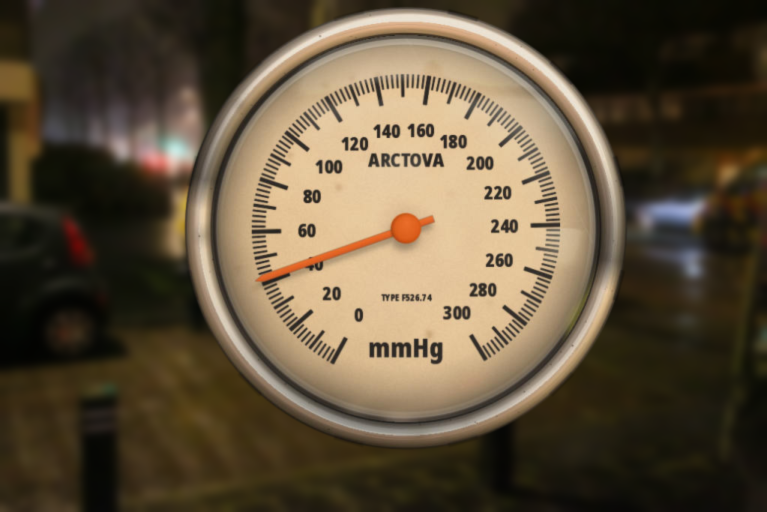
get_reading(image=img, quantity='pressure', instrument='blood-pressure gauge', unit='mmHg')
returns 42 mmHg
